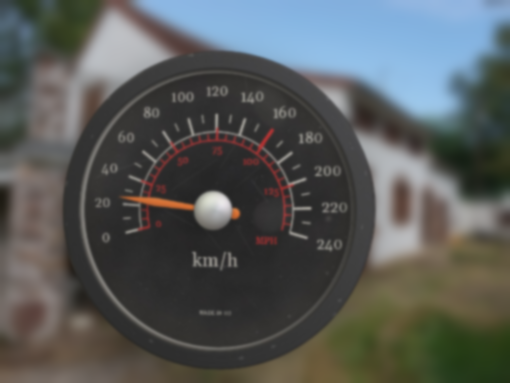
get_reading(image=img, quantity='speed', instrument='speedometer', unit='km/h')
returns 25 km/h
